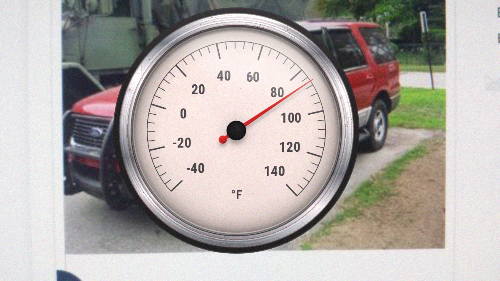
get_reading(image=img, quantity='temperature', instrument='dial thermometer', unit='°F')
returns 86 °F
